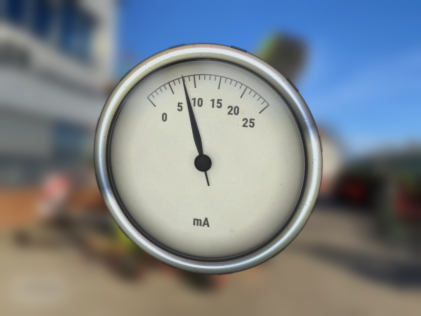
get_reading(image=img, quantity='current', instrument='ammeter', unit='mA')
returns 8 mA
